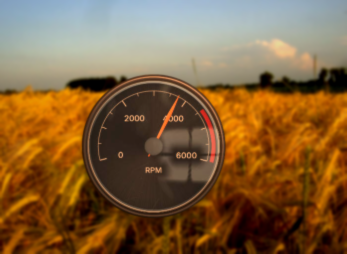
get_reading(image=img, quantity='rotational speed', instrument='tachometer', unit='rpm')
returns 3750 rpm
